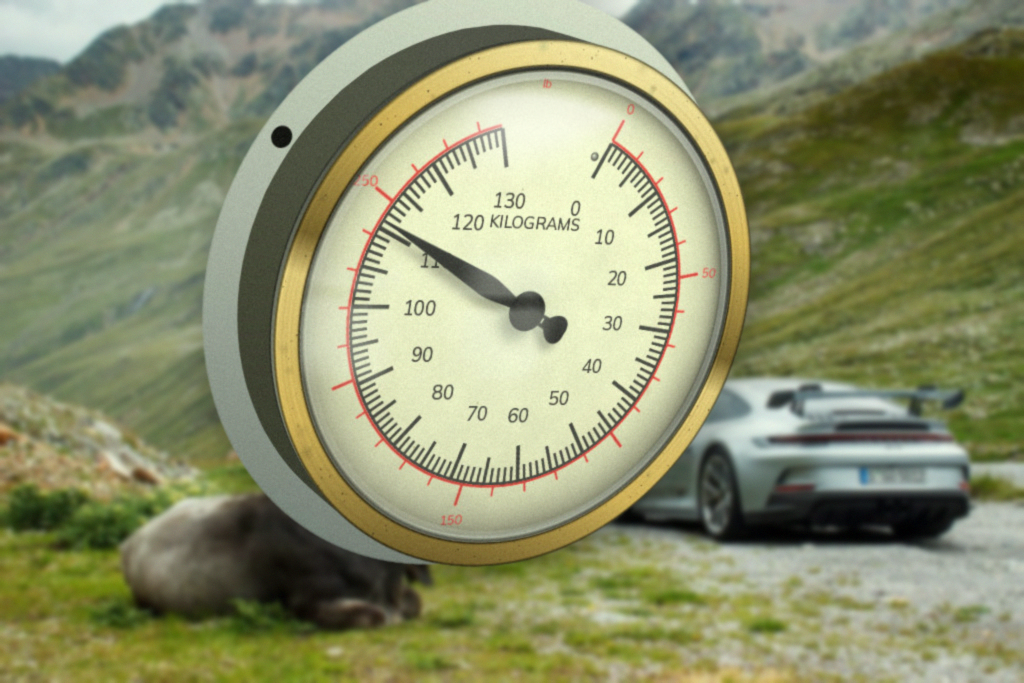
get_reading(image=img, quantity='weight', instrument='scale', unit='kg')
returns 111 kg
